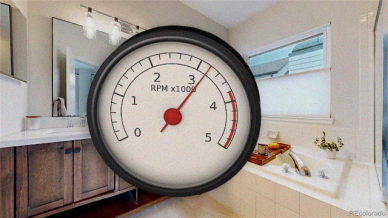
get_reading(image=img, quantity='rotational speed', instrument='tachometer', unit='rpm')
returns 3200 rpm
